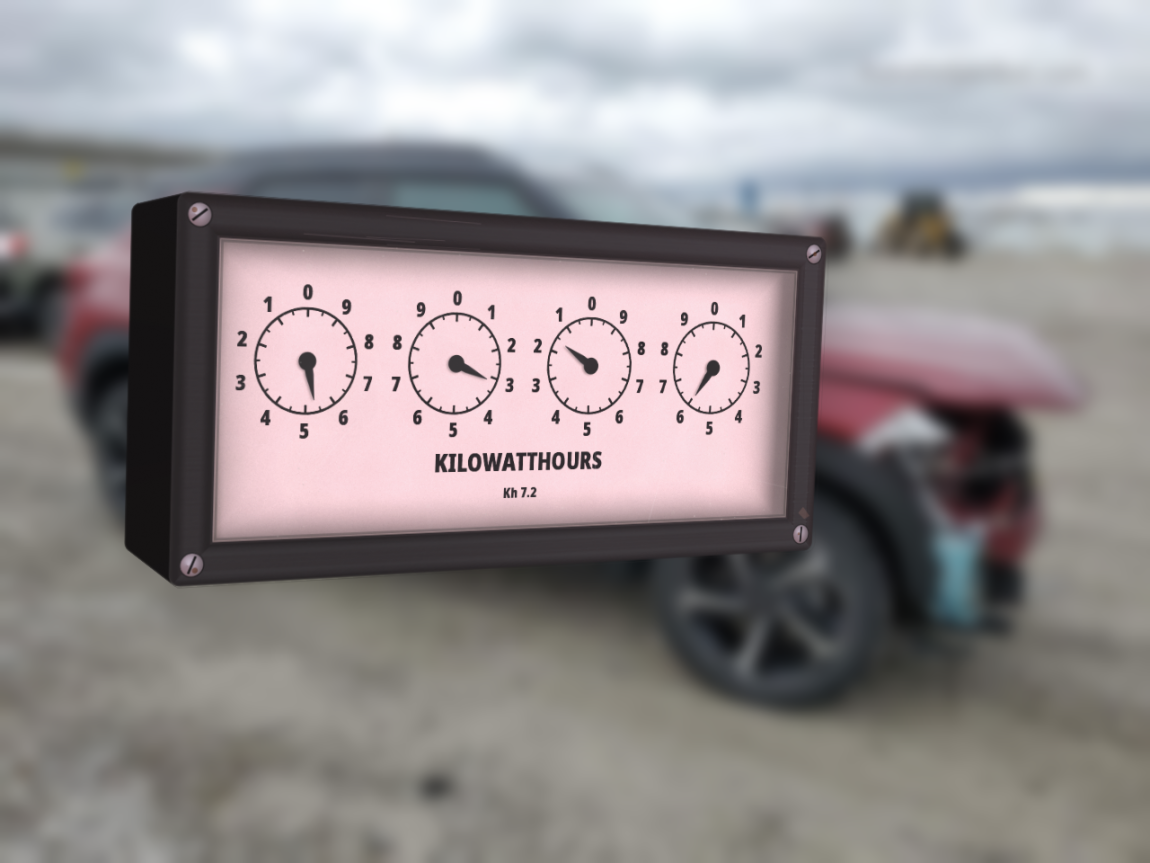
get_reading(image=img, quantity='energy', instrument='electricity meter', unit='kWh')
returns 5316 kWh
